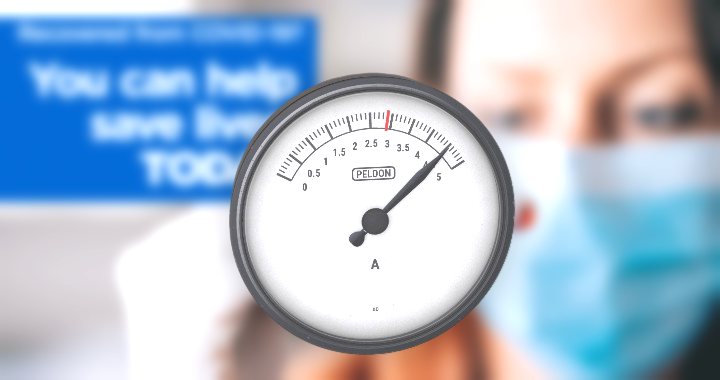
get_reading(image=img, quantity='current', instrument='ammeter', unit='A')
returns 4.5 A
